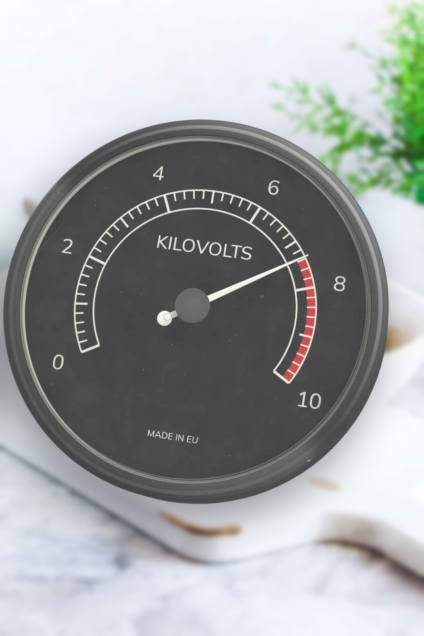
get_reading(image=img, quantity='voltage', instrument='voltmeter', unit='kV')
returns 7.4 kV
